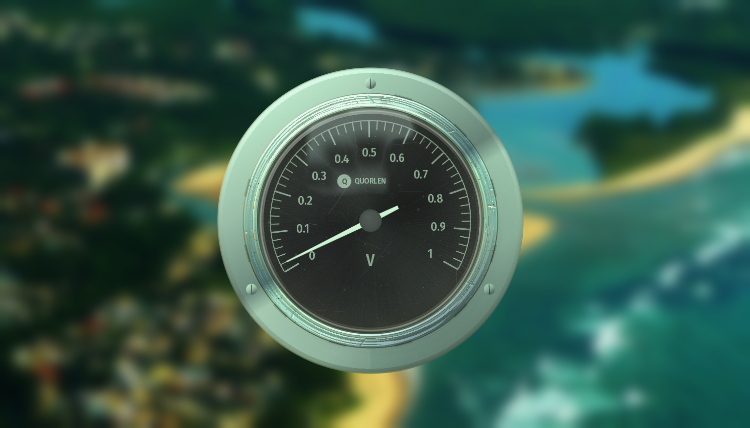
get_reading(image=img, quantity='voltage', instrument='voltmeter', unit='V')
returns 0.02 V
